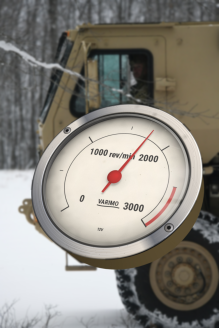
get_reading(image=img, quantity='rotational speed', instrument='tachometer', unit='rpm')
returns 1750 rpm
